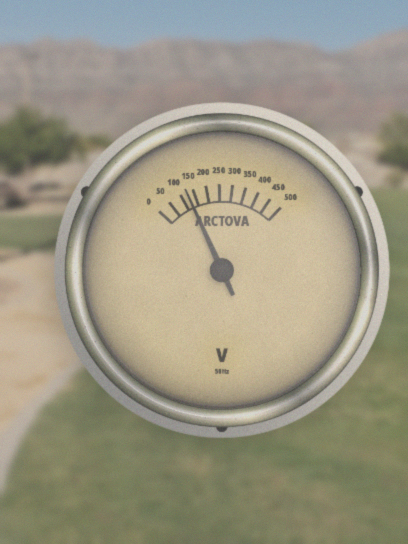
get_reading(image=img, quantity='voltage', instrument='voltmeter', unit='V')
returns 125 V
